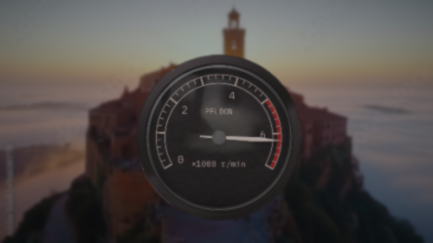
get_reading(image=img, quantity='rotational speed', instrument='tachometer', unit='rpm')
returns 6200 rpm
